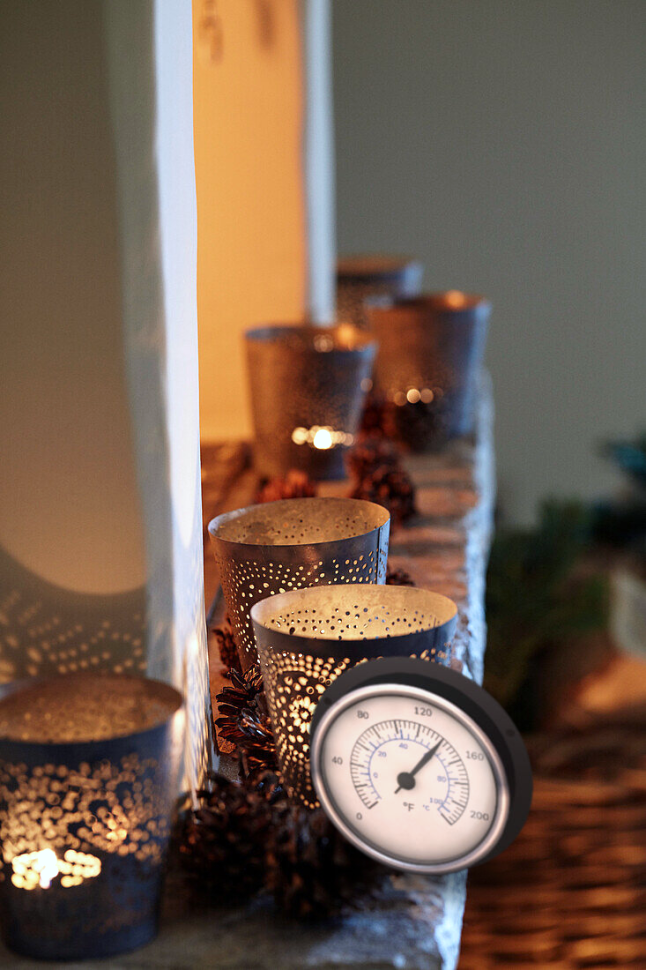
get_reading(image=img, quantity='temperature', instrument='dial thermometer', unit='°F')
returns 140 °F
